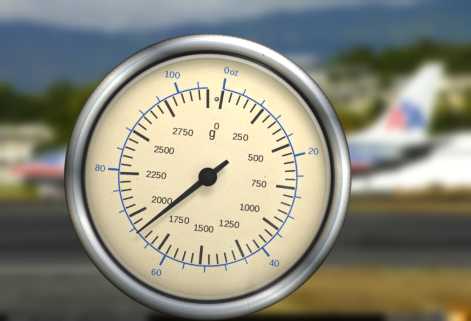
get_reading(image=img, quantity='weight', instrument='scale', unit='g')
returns 1900 g
